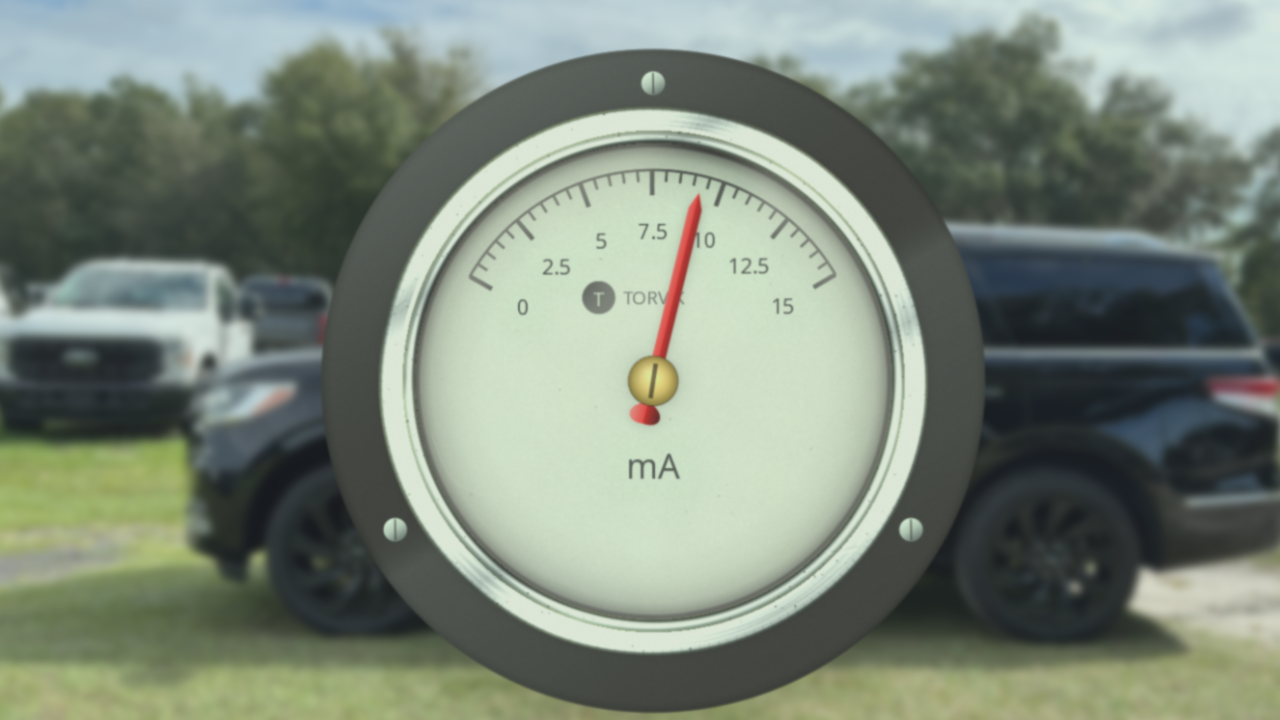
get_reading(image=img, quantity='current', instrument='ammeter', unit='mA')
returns 9.25 mA
